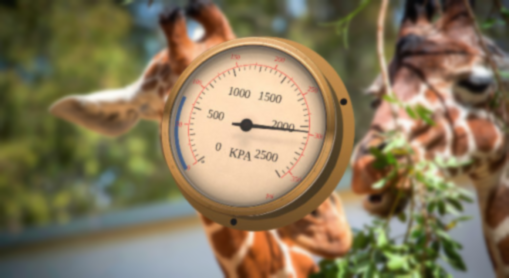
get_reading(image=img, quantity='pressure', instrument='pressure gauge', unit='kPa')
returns 2050 kPa
